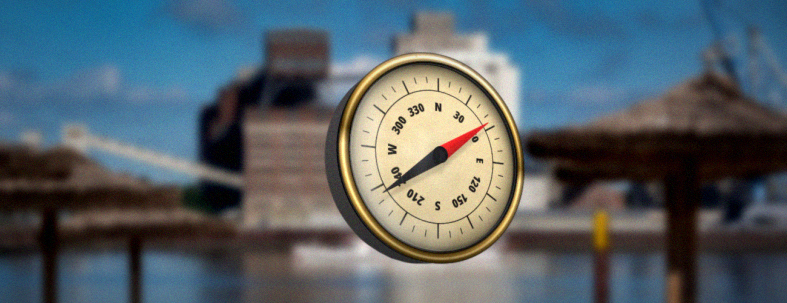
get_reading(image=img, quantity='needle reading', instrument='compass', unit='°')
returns 55 °
